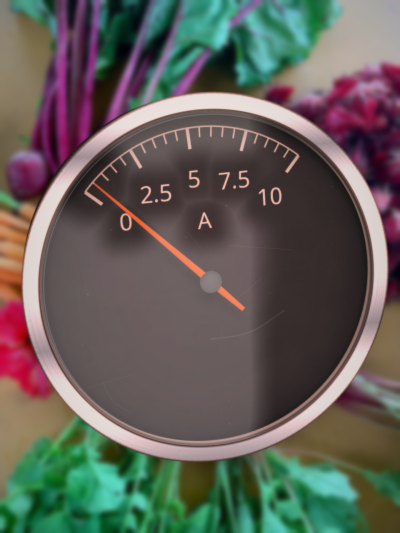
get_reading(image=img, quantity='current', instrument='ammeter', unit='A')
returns 0.5 A
